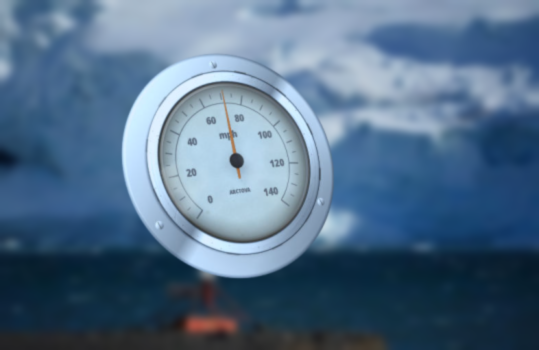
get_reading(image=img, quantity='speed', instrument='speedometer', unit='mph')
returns 70 mph
